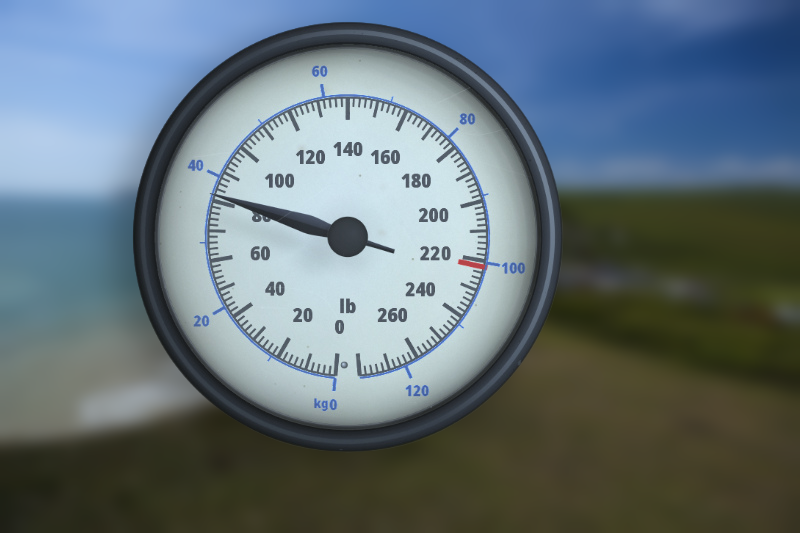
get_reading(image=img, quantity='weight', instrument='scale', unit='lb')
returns 82 lb
